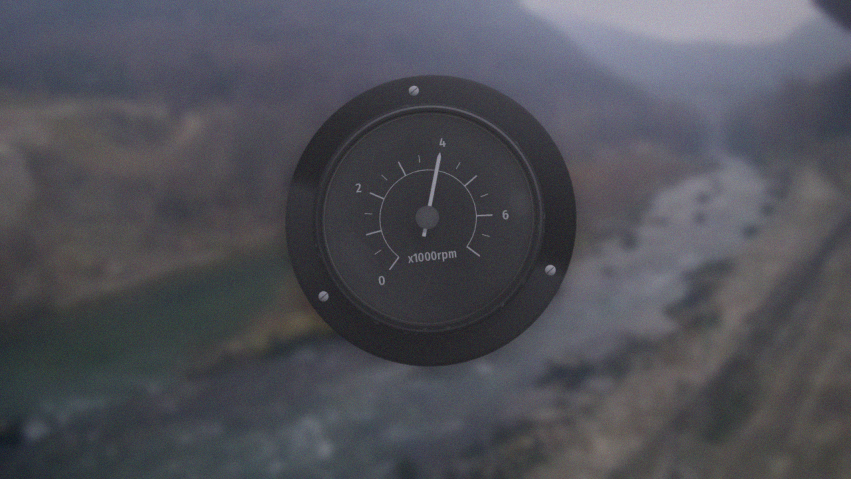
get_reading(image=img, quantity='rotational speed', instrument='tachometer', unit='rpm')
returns 4000 rpm
